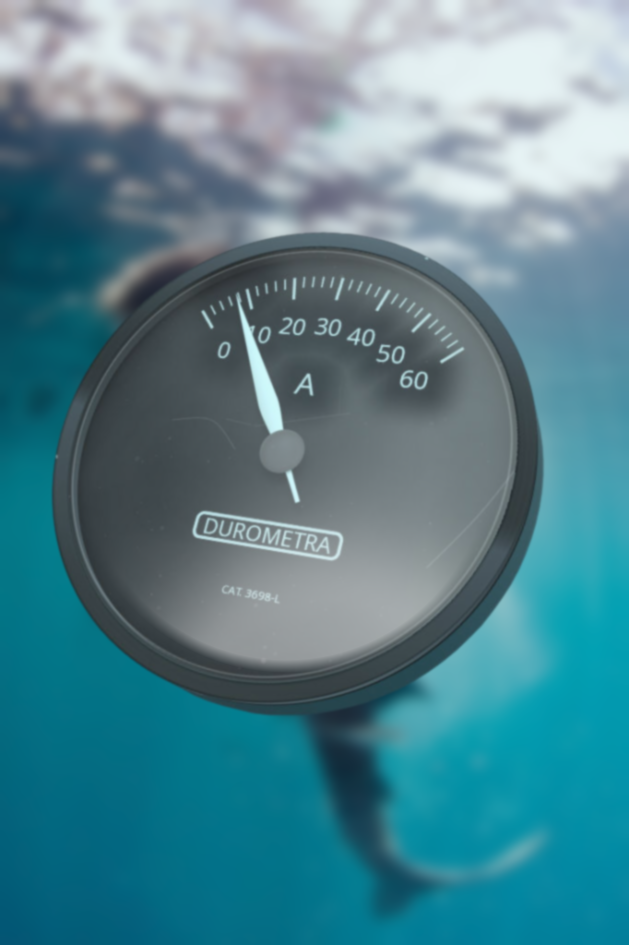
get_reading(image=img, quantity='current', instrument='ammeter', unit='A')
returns 8 A
